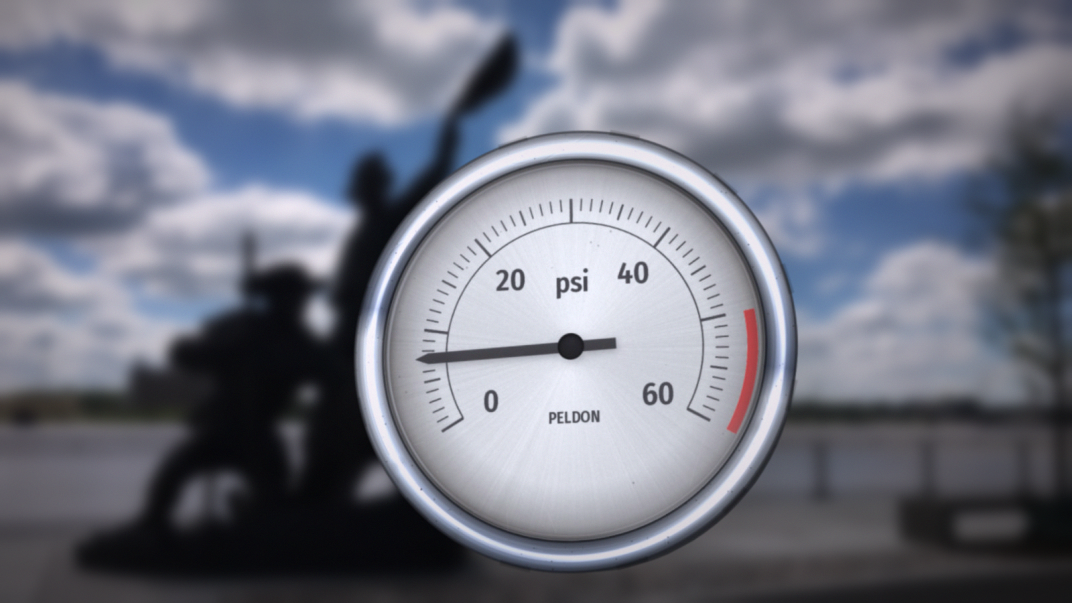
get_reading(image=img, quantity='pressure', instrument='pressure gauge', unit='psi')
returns 7 psi
